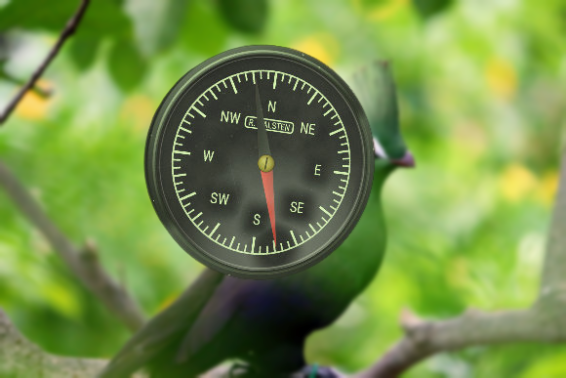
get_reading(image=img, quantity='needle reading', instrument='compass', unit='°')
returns 165 °
